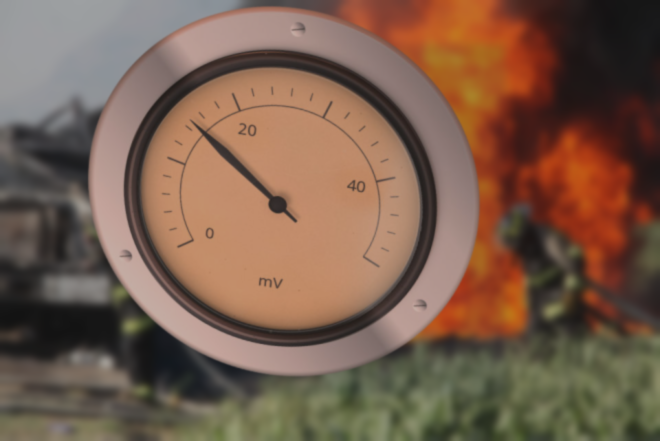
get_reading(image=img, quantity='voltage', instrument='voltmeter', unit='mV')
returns 15 mV
